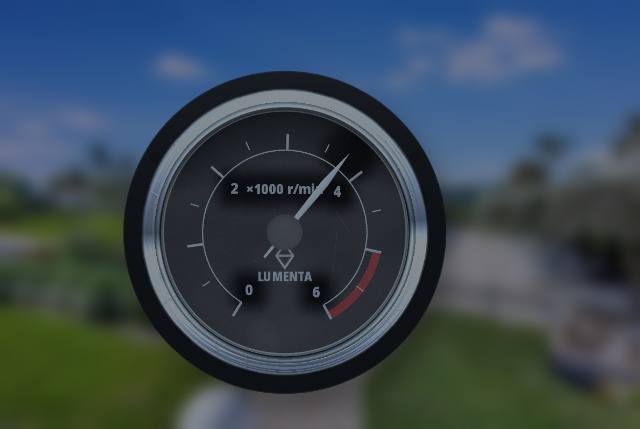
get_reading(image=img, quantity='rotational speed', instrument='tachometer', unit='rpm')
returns 3750 rpm
